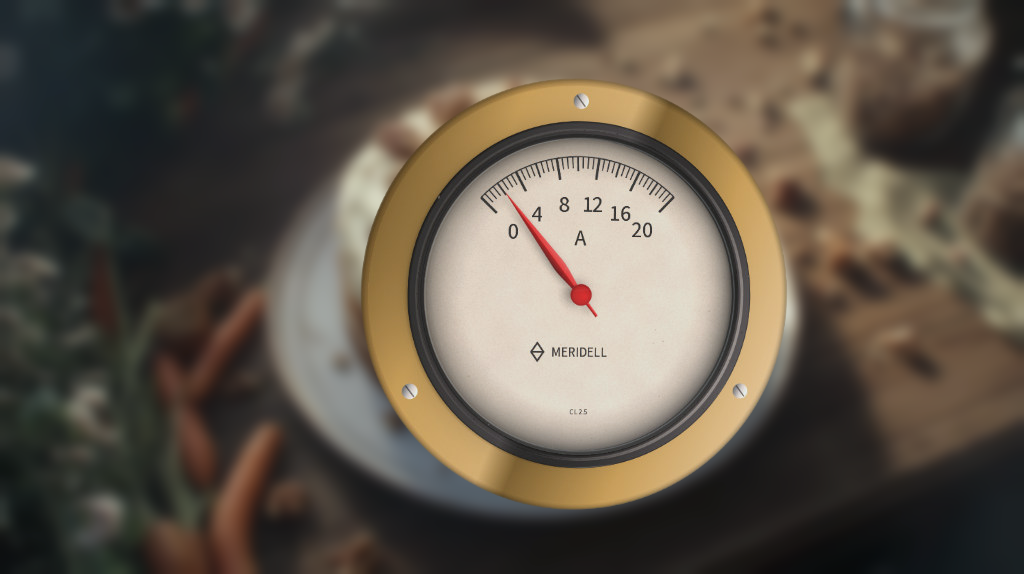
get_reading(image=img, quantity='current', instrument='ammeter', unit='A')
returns 2 A
